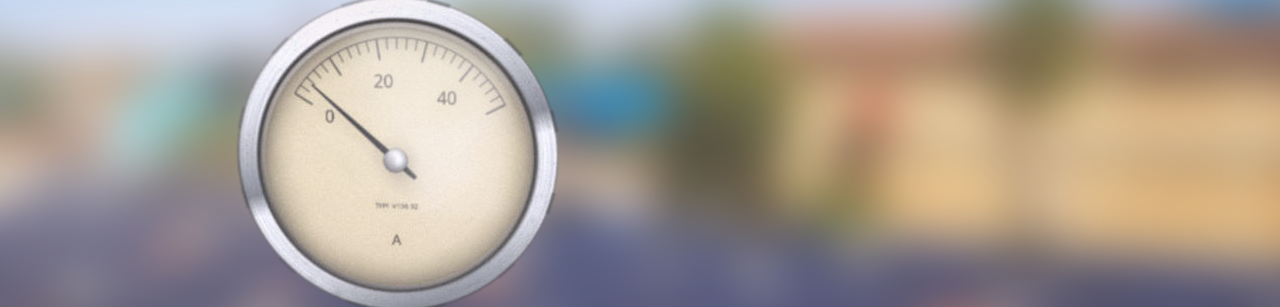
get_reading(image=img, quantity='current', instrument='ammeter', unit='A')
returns 4 A
